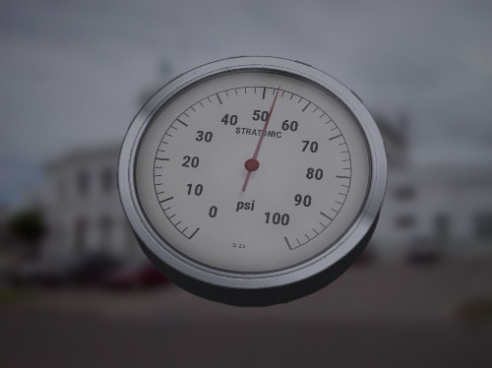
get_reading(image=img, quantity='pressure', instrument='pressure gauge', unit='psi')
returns 53 psi
